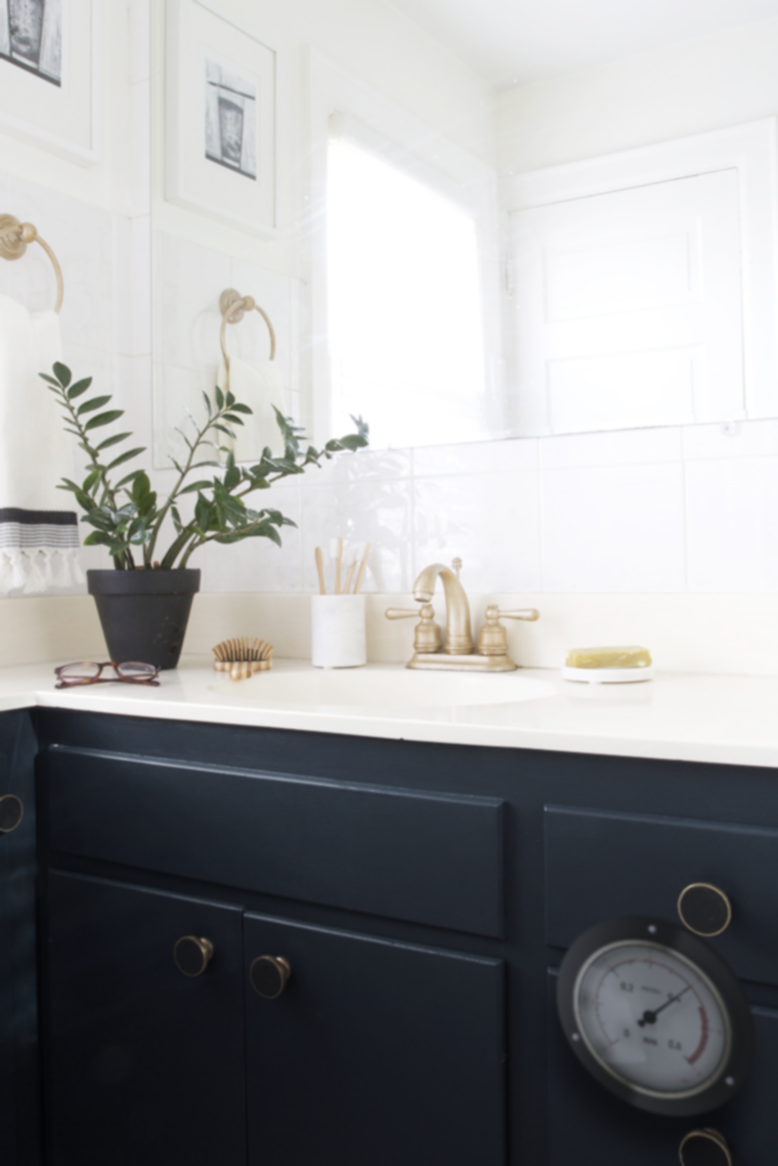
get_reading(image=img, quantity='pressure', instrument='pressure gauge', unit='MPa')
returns 0.4 MPa
